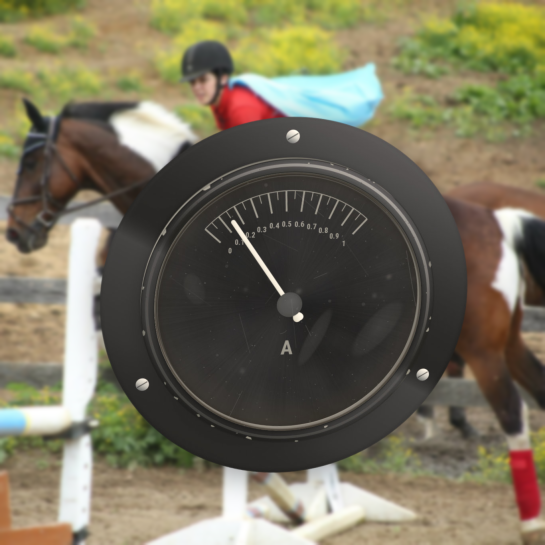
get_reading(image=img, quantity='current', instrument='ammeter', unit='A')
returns 0.15 A
